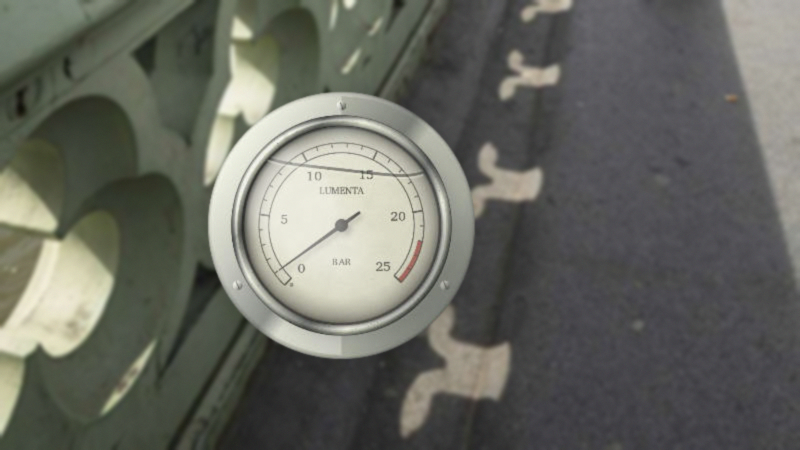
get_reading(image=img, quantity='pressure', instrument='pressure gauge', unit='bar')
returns 1 bar
